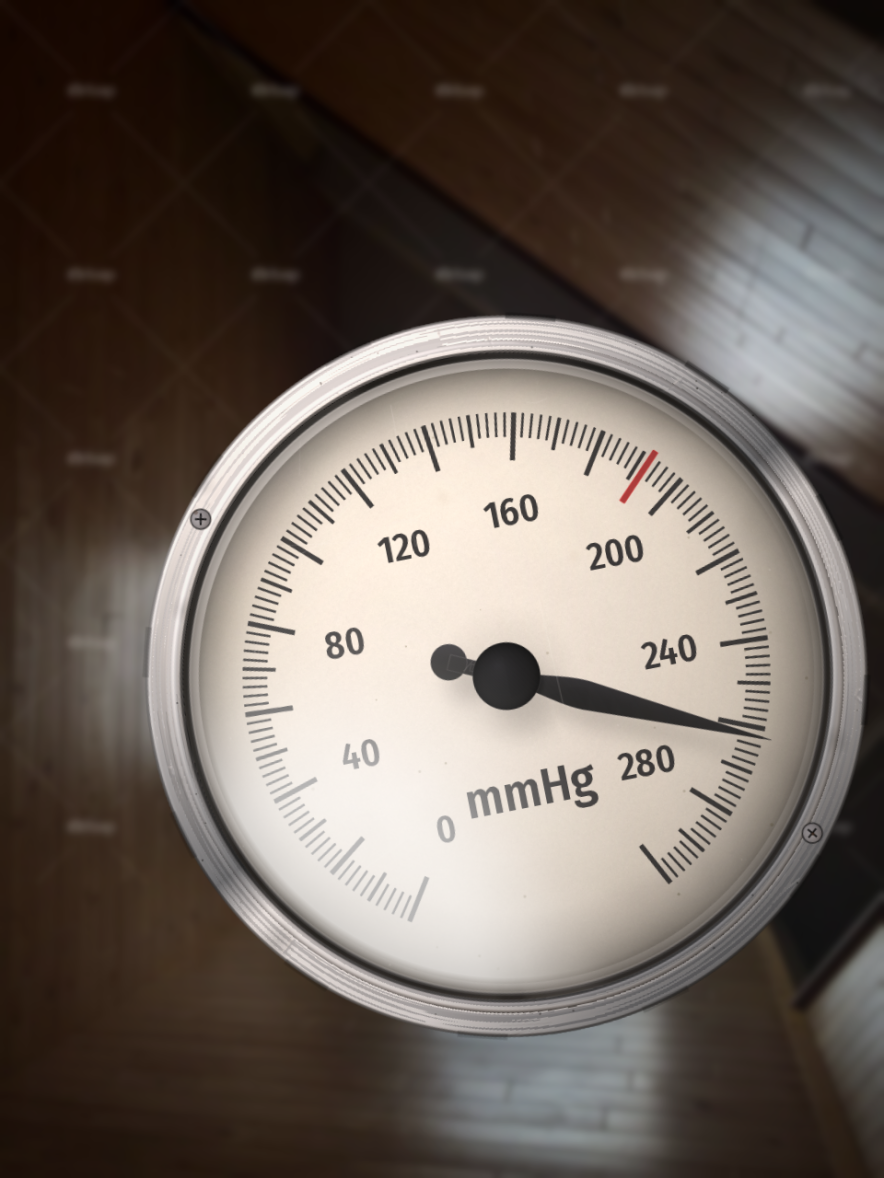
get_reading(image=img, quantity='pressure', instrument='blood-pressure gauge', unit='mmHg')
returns 262 mmHg
